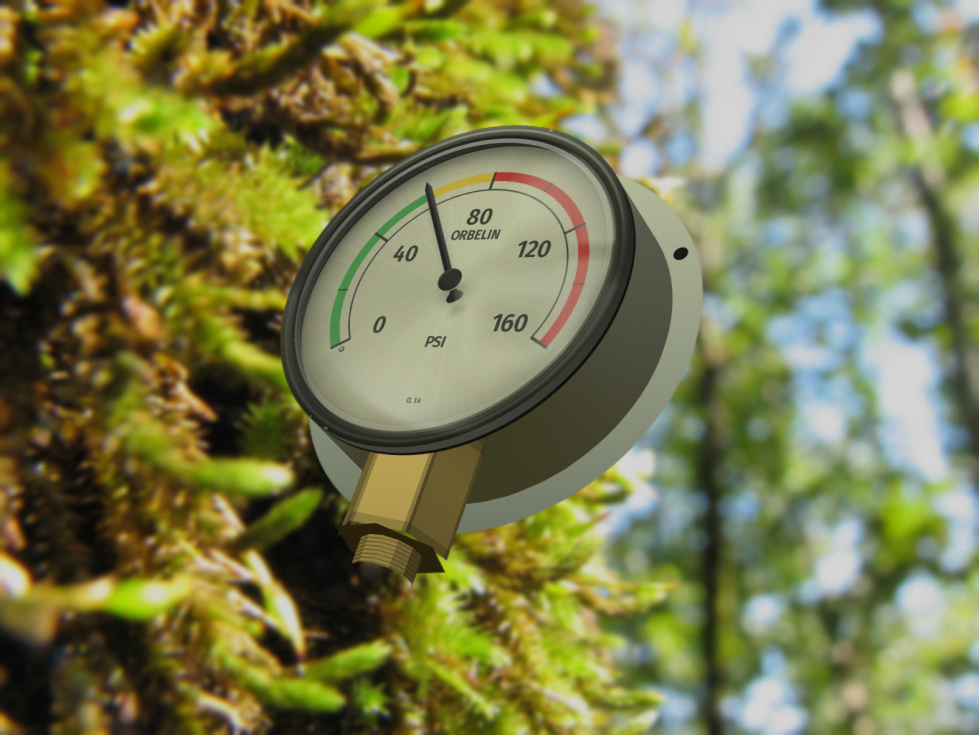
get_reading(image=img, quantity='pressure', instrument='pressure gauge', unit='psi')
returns 60 psi
